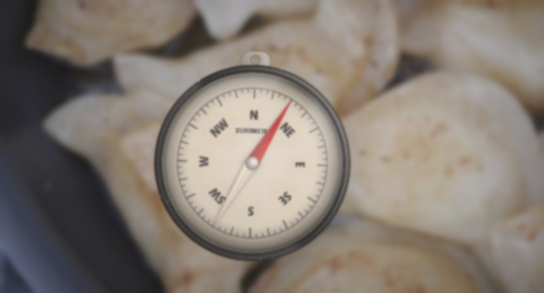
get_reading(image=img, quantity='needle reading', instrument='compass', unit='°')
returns 30 °
